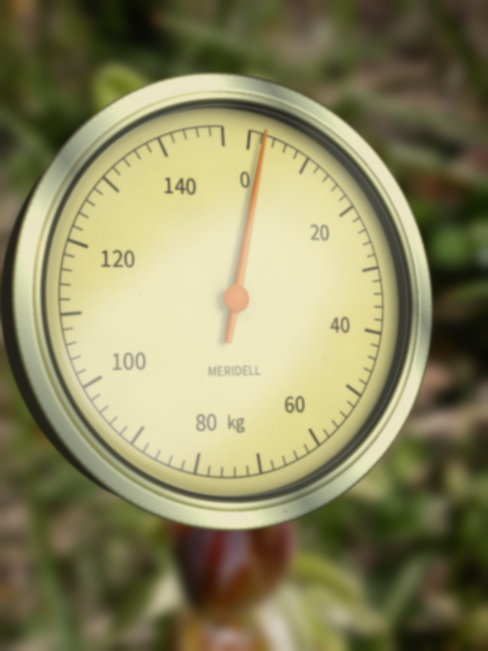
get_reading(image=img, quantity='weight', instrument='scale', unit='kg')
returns 2 kg
